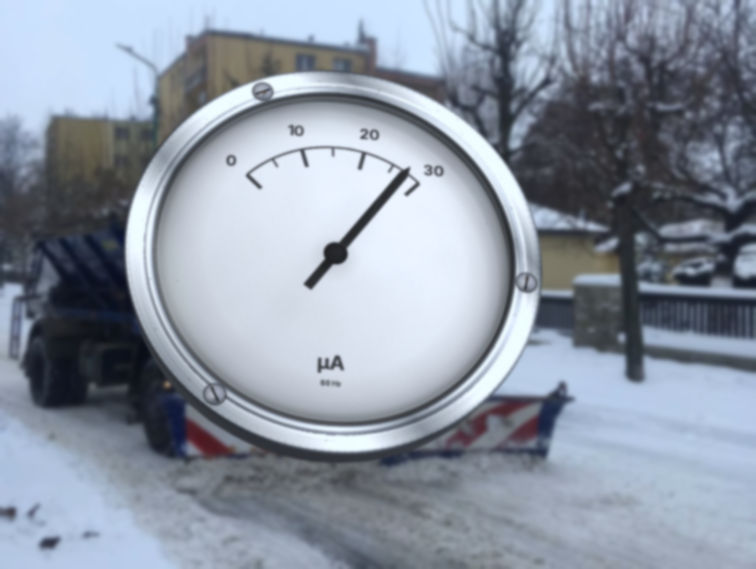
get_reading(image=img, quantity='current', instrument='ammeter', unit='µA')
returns 27.5 µA
